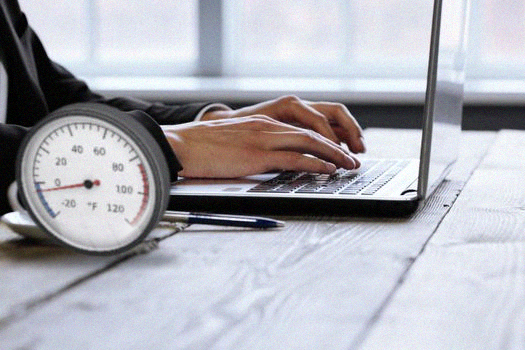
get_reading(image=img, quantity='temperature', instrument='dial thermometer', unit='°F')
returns -4 °F
